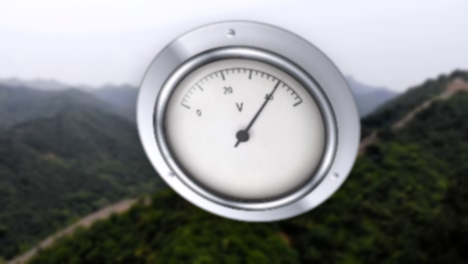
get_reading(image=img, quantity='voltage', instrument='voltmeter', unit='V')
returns 40 V
